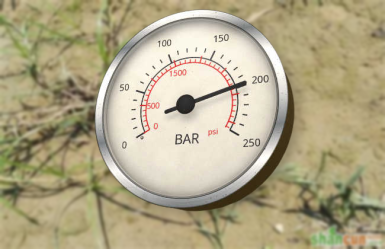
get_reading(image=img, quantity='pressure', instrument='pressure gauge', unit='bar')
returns 200 bar
